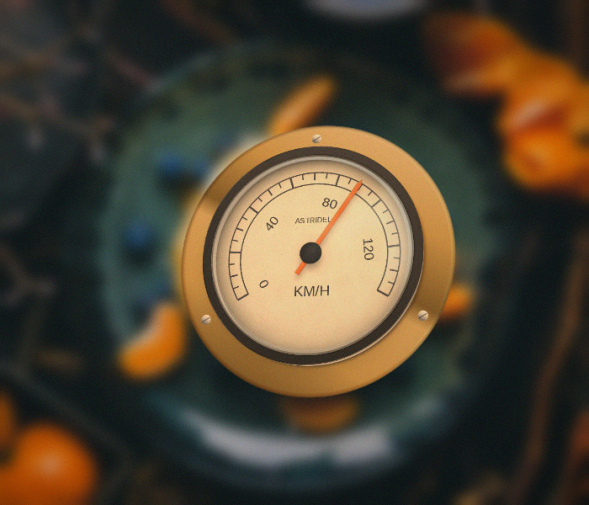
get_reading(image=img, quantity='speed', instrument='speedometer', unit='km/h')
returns 90 km/h
